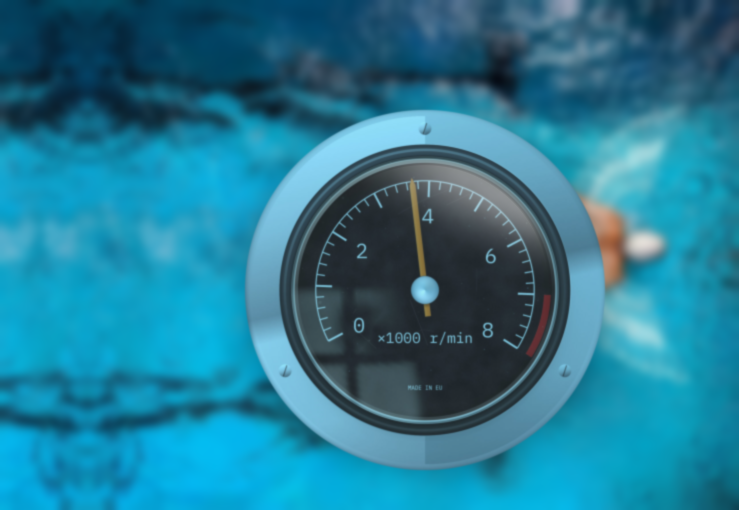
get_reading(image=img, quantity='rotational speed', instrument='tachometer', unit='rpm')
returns 3700 rpm
